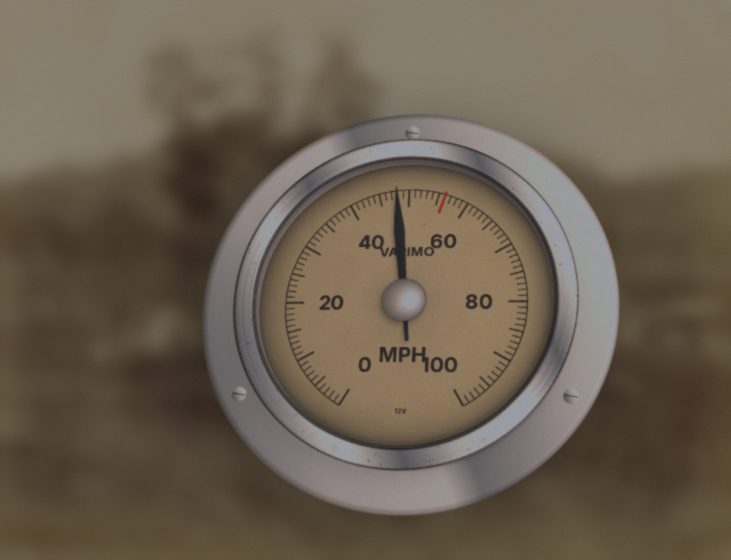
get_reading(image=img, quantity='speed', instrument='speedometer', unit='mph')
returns 48 mph
